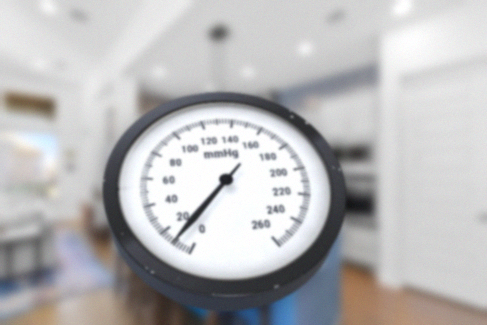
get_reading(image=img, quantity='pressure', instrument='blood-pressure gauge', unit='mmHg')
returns 10 mmHg
